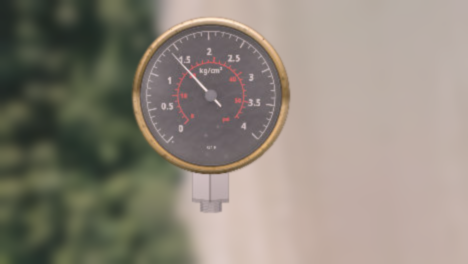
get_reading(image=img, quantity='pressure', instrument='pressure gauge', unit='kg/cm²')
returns 1.4 kg/cm²
